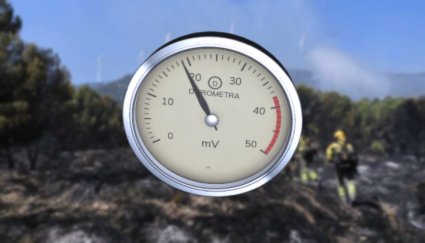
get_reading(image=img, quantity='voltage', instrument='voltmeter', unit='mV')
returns 19 mV
